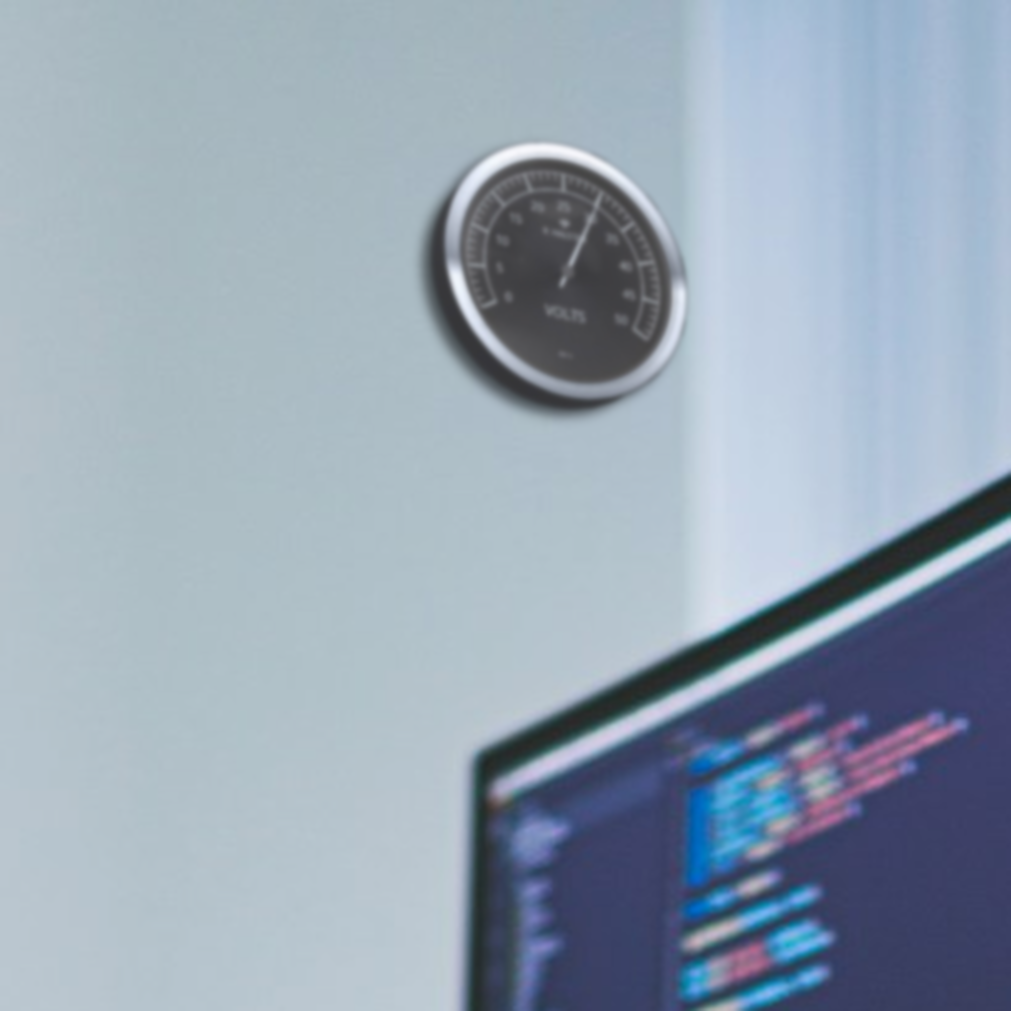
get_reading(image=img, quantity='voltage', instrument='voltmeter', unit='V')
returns 30 V
